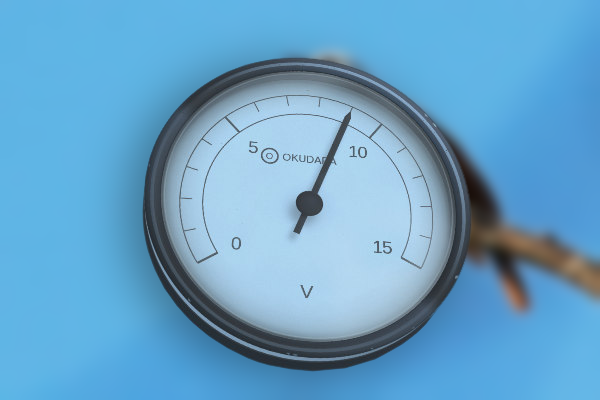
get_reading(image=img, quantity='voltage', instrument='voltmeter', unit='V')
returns 9 V
